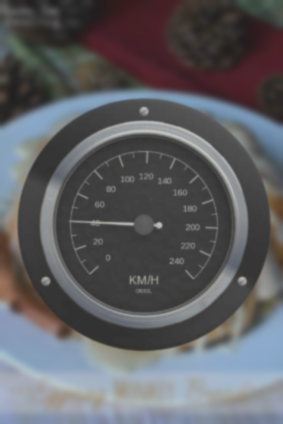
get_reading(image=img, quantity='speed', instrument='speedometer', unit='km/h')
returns 40 km/h
